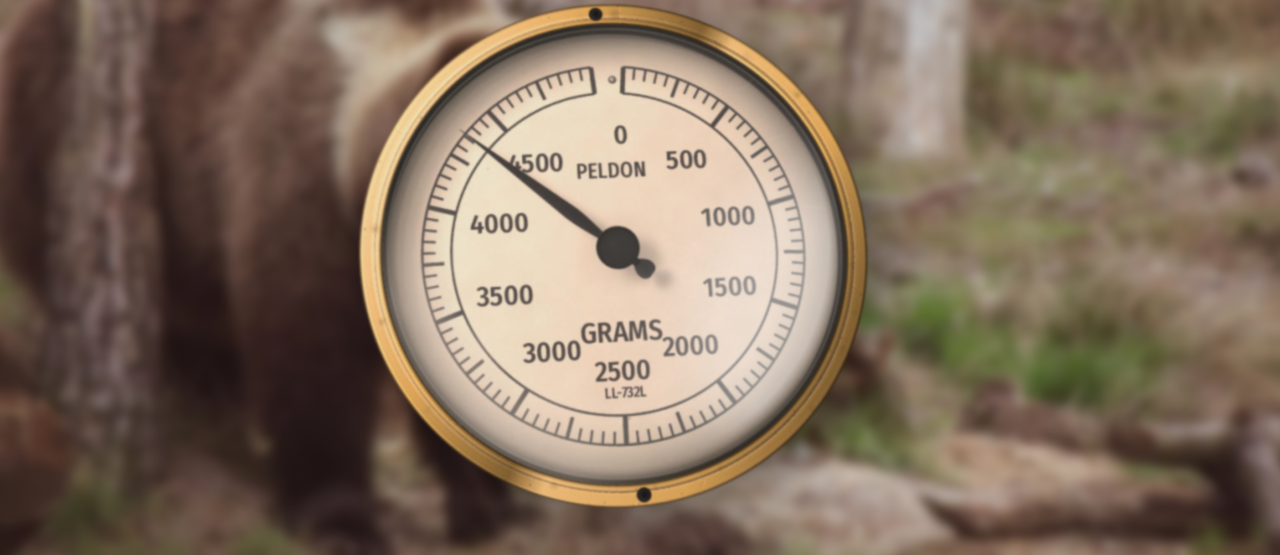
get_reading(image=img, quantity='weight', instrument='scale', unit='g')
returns 4350 g
